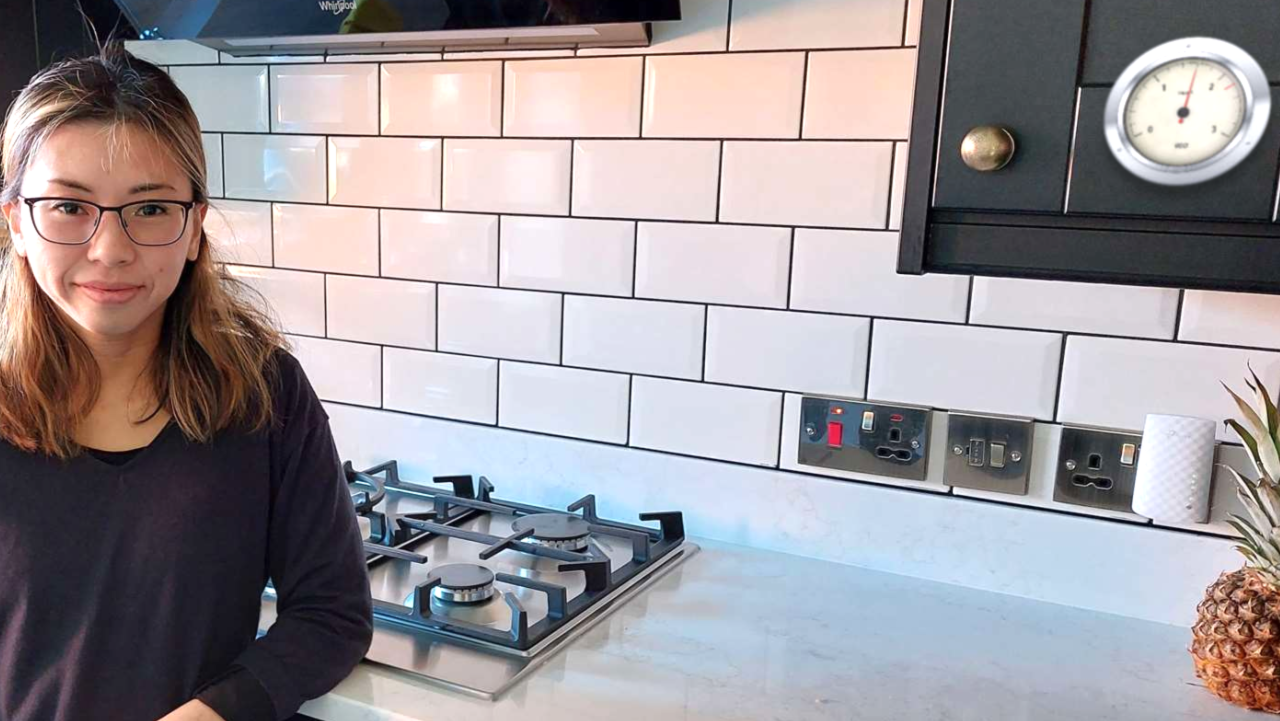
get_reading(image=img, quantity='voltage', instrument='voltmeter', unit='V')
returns 1.6 V
